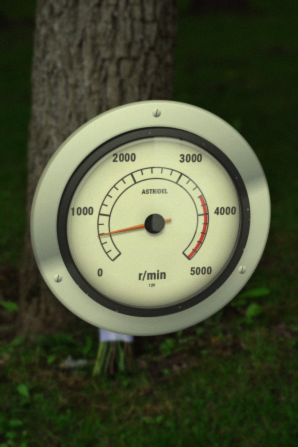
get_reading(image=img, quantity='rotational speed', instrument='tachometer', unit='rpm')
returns 600 rpm
